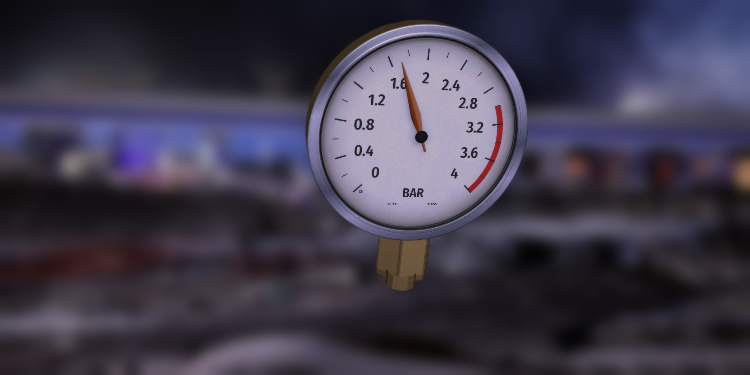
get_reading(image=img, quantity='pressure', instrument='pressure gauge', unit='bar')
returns 1.7 bar
